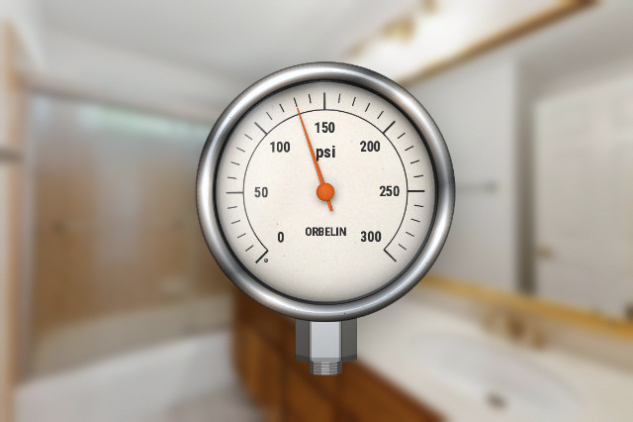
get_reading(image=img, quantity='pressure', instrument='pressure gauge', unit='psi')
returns 130 psi
